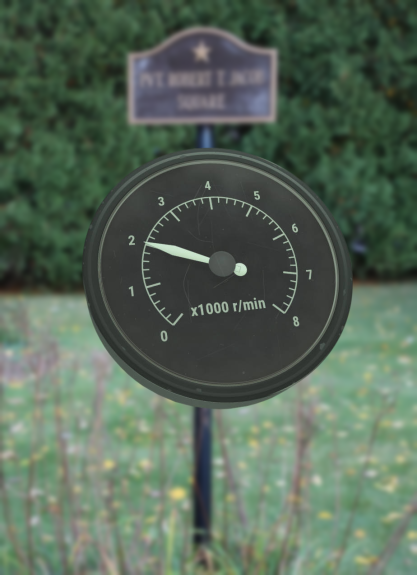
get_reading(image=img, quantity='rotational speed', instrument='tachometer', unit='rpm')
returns 2000 rpm
